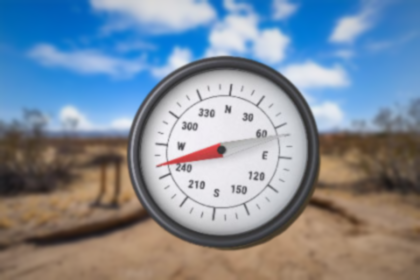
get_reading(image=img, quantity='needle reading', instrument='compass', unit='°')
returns 250 °
